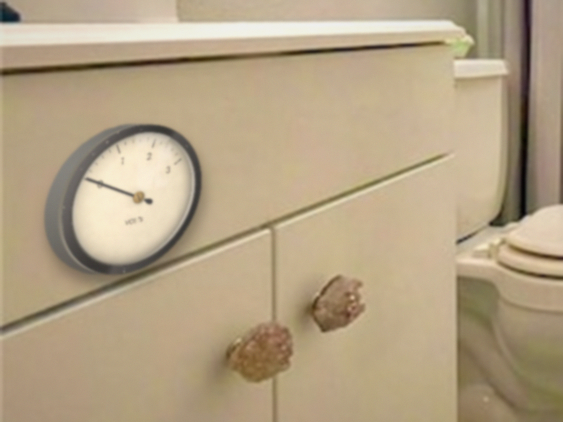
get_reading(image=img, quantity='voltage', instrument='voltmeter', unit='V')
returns 0 V
